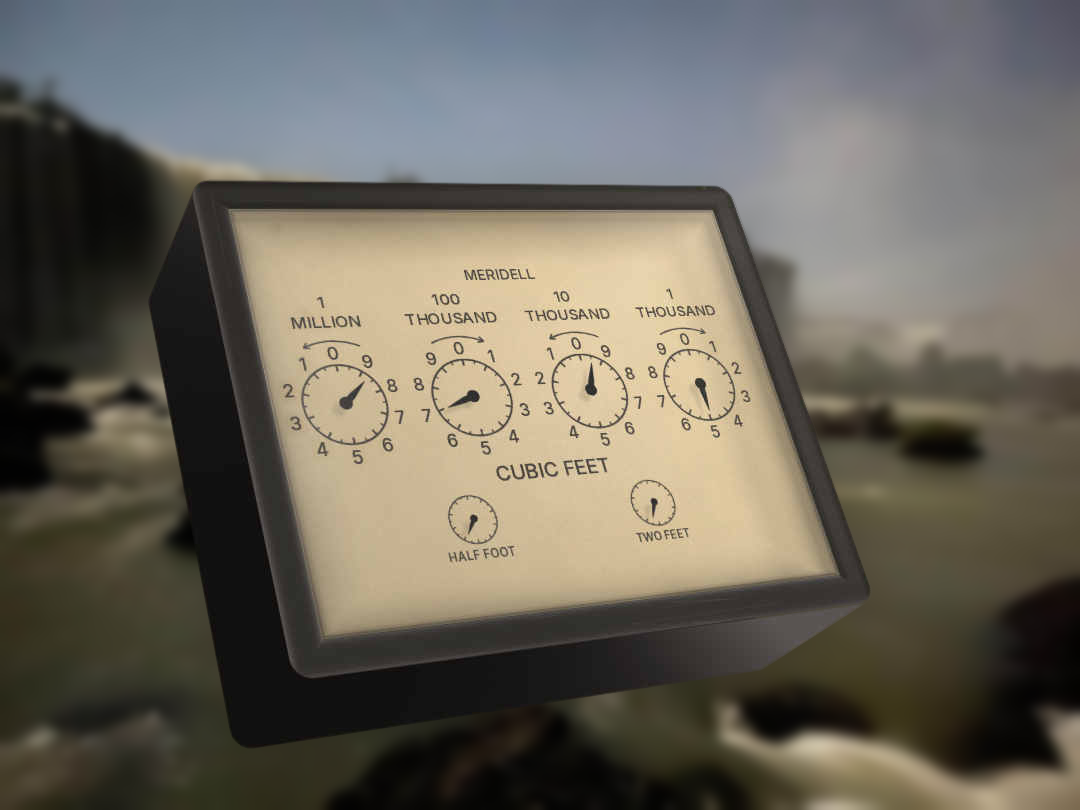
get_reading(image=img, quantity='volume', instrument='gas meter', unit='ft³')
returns 869500 ft³
